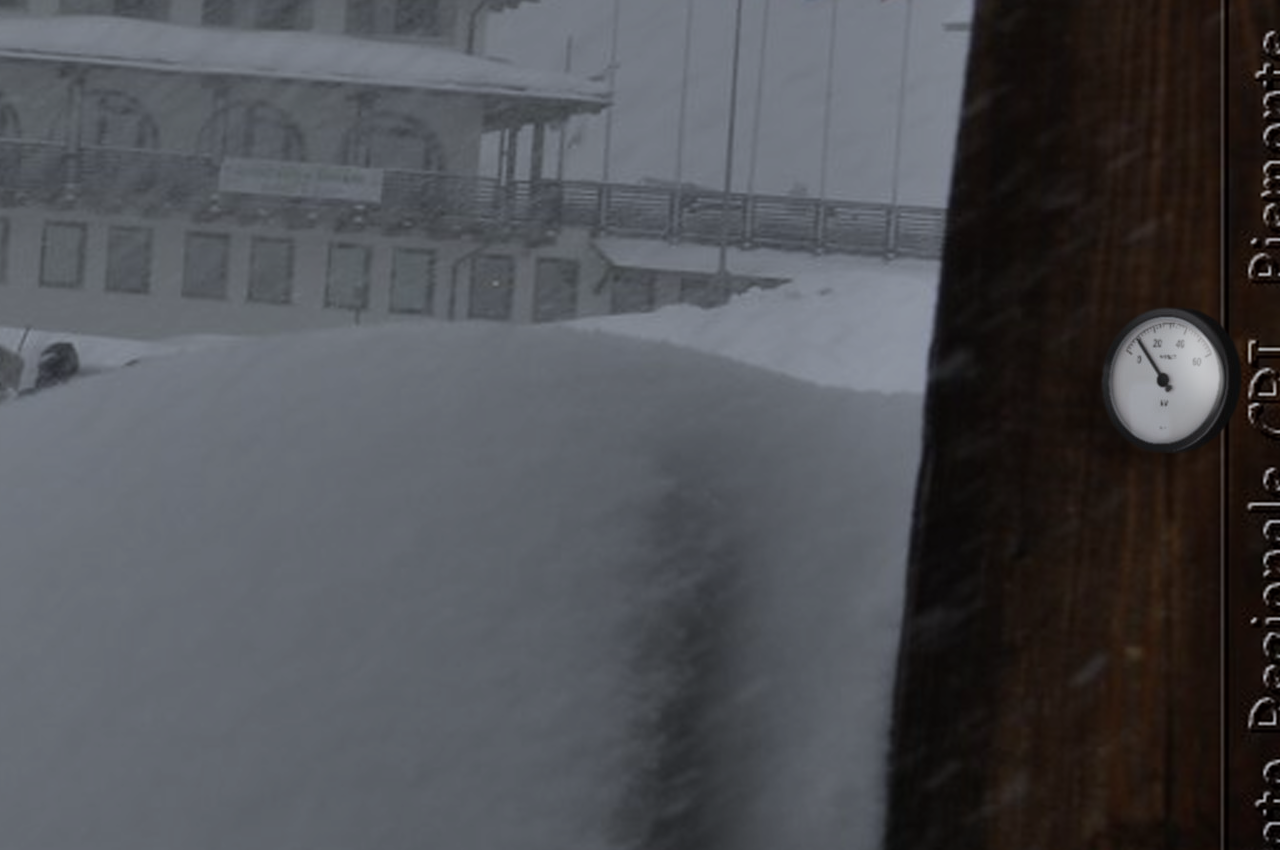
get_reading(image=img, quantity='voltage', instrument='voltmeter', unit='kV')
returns 10 kV
